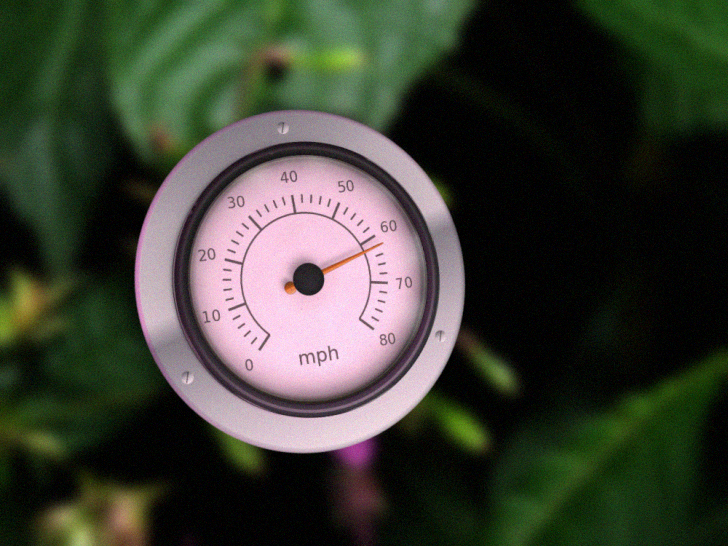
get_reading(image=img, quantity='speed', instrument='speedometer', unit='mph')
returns 62 mph
